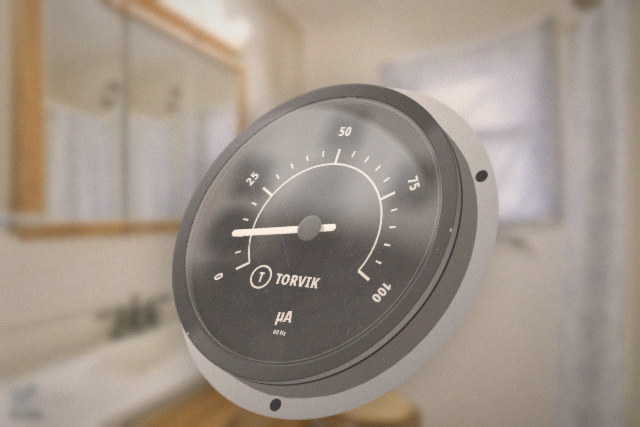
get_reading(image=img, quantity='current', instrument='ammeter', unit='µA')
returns 10 µA
